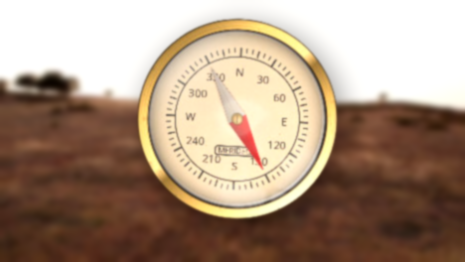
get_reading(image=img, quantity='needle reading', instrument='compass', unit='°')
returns 150 °
